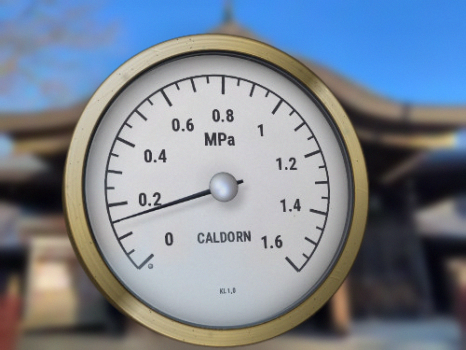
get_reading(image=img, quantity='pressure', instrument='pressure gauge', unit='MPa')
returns 0.15 MPa
